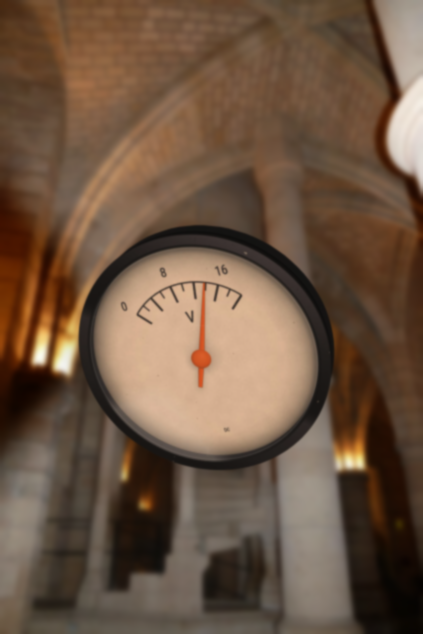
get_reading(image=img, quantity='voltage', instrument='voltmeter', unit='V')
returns 14 V
